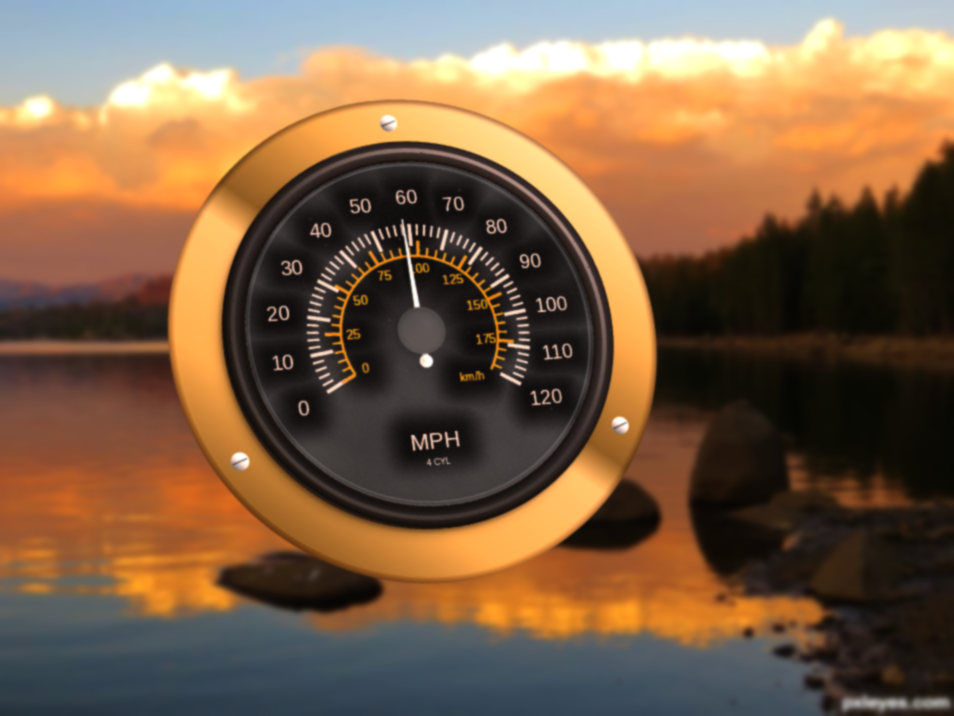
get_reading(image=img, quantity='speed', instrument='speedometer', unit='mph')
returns 58 mph
